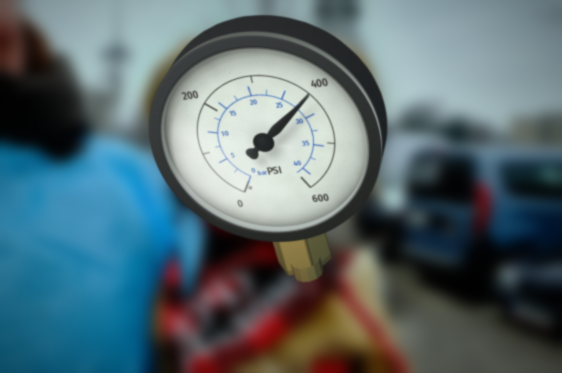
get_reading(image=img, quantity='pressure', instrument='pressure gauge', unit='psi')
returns 400 psi
